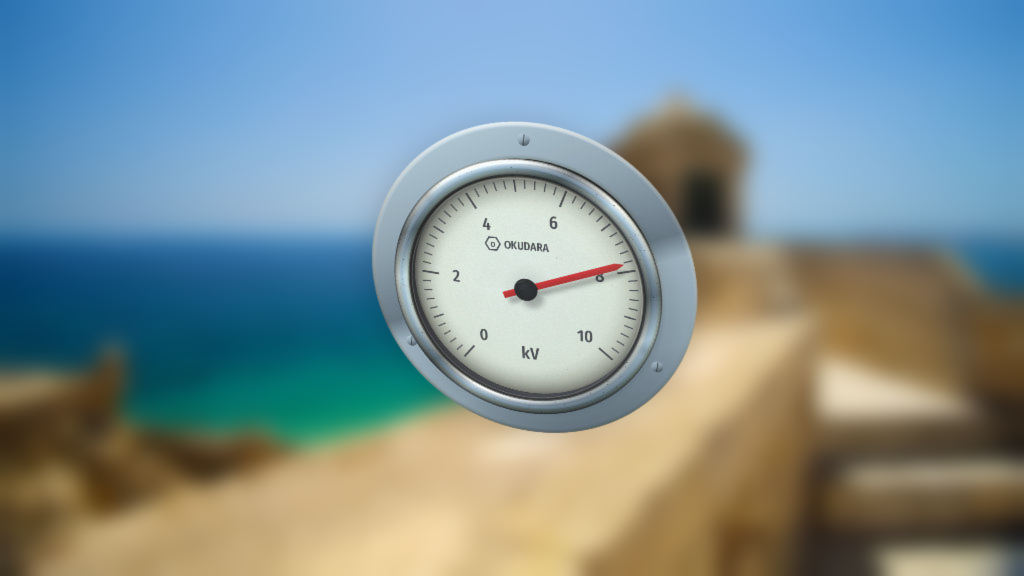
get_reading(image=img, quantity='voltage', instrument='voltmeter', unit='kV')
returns 7.8 kV
